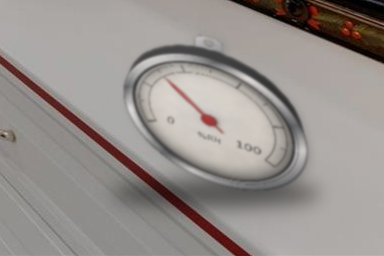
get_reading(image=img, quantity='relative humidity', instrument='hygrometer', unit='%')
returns 30 %
